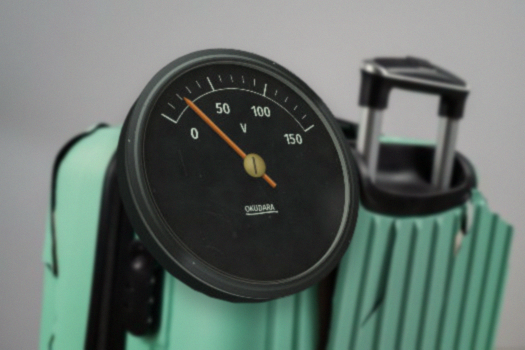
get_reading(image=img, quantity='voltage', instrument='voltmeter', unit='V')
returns 20 V
